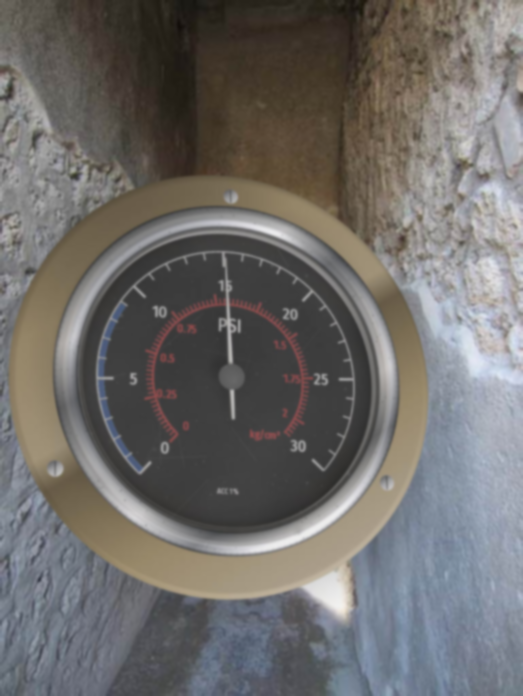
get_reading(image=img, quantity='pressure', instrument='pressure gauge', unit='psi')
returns 15 psi
